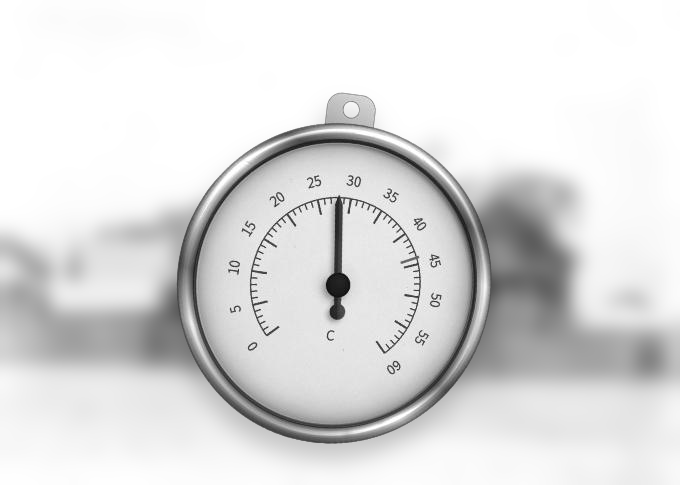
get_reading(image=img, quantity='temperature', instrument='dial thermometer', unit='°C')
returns 28 °C
